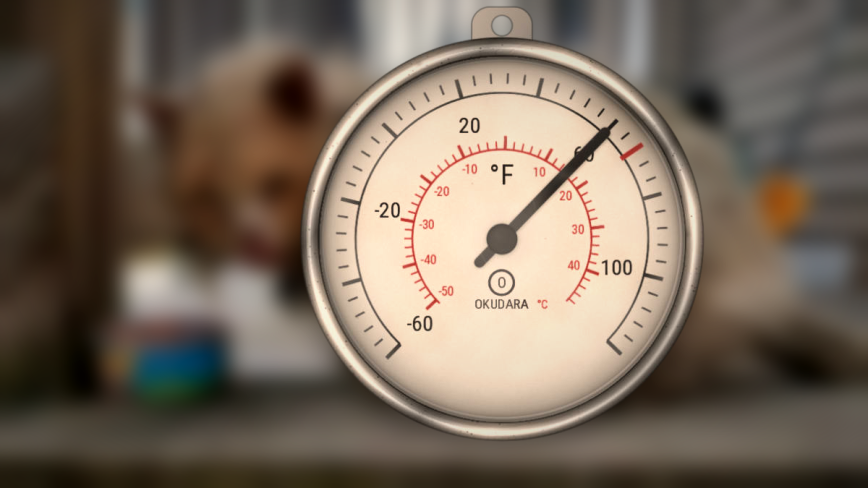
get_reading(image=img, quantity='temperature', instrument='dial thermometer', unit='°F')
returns 60 °F
